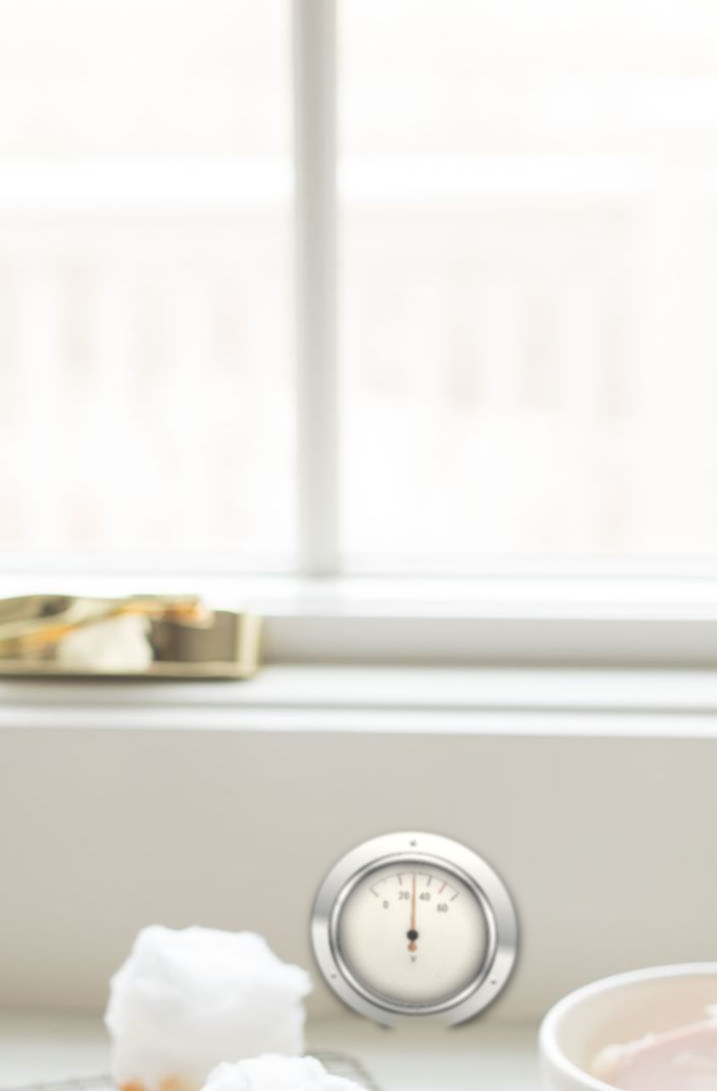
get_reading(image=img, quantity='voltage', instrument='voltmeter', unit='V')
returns 30 V
